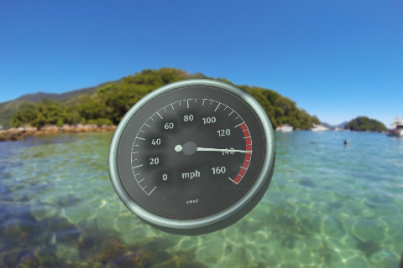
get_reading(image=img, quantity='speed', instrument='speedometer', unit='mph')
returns 140 mph
